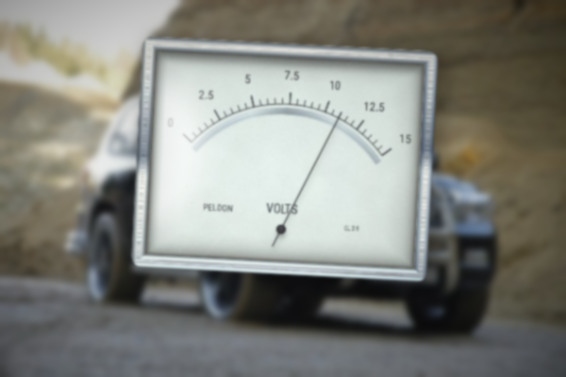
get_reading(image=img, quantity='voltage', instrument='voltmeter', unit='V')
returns 11 V
